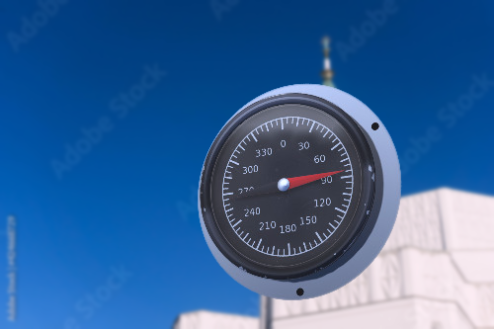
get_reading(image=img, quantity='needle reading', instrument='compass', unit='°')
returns 85 °
